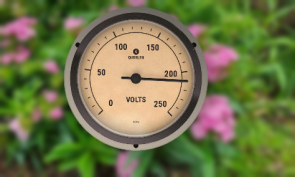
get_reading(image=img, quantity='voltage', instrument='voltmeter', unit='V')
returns 210 V
